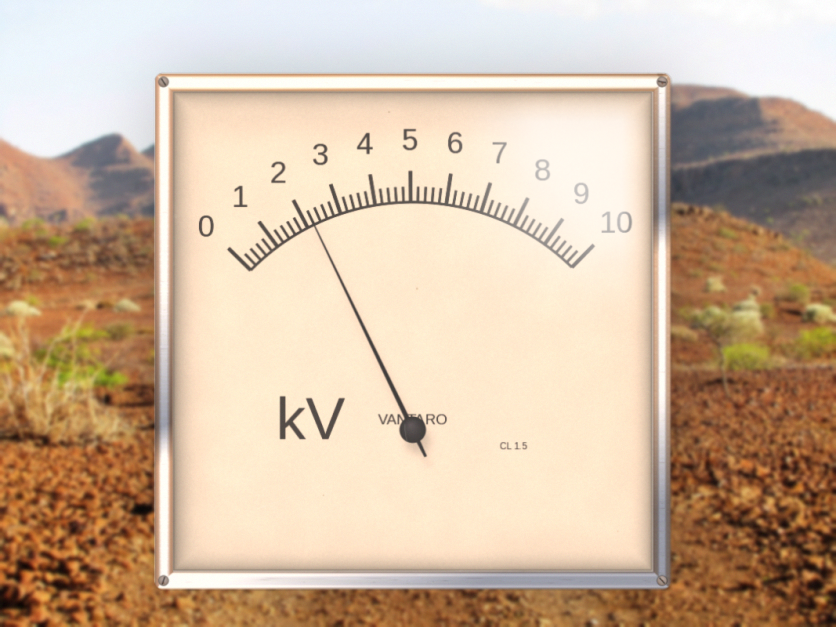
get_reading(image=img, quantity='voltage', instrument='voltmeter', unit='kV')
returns 2.2 kV
